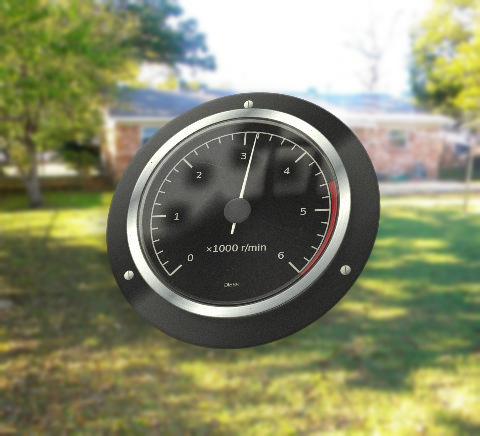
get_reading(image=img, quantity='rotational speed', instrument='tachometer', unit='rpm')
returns 3200 rpm
